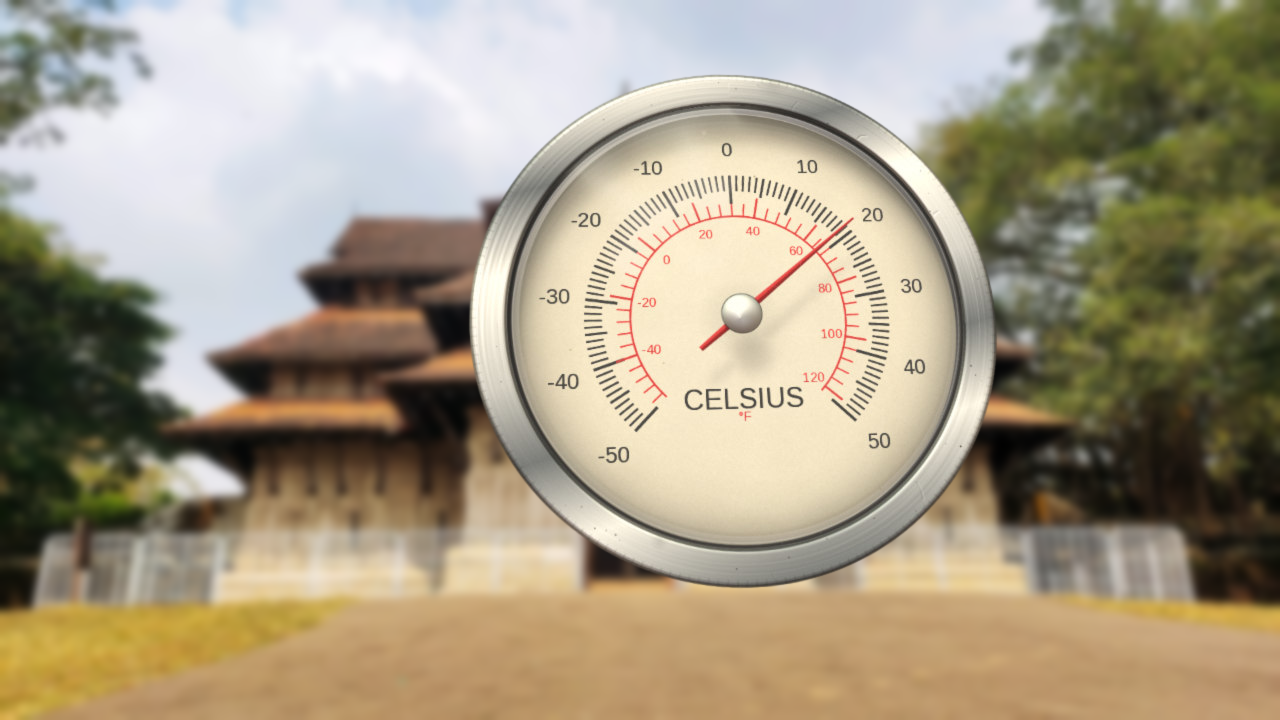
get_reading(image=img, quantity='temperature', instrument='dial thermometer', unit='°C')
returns 19 °C
